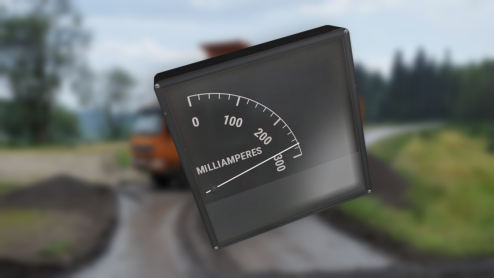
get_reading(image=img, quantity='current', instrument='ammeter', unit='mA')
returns 270 mA
